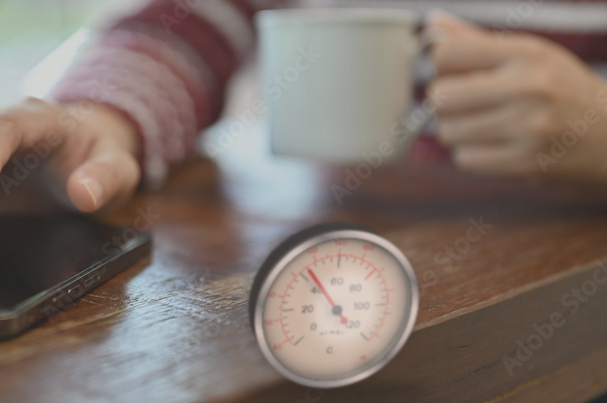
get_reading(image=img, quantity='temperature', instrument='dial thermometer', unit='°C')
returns 44 °C
